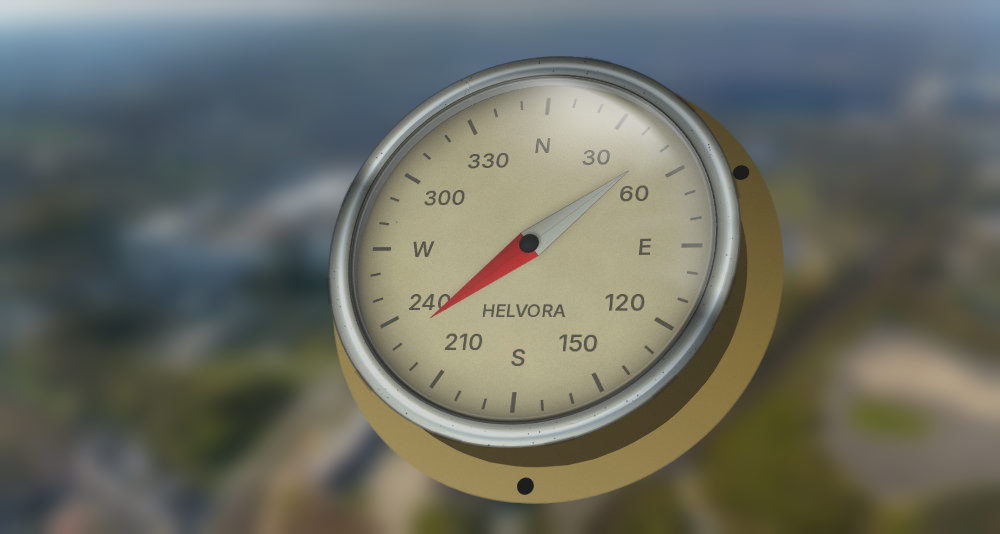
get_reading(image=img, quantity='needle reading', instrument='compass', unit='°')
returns 230 °
